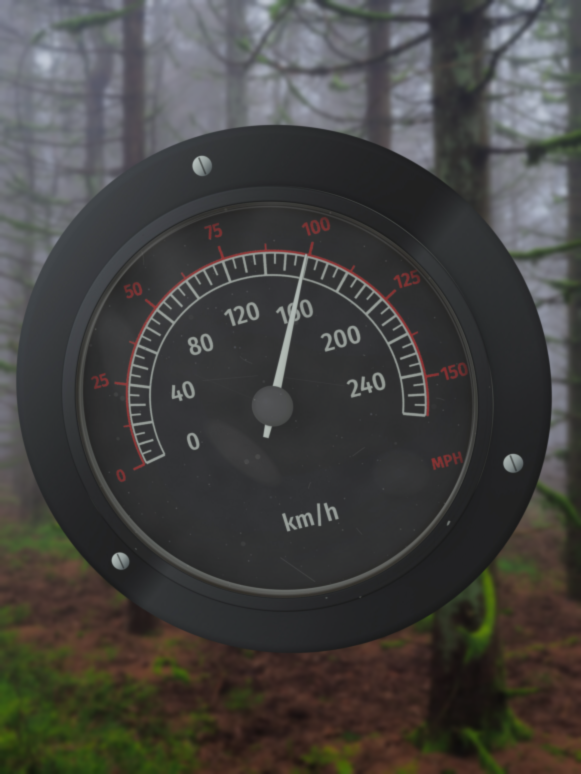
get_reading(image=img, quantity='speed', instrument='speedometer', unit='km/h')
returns 160 km/h
